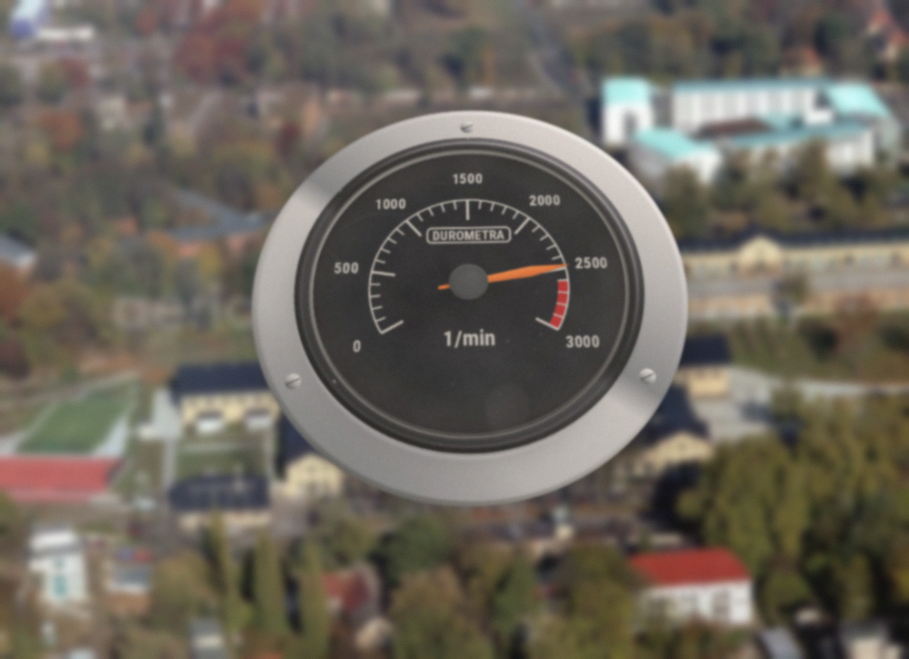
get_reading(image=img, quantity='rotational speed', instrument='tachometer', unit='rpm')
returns 2500 rpm
